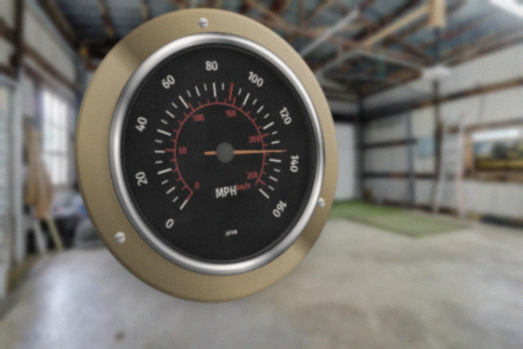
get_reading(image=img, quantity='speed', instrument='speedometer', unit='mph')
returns 135 mph
